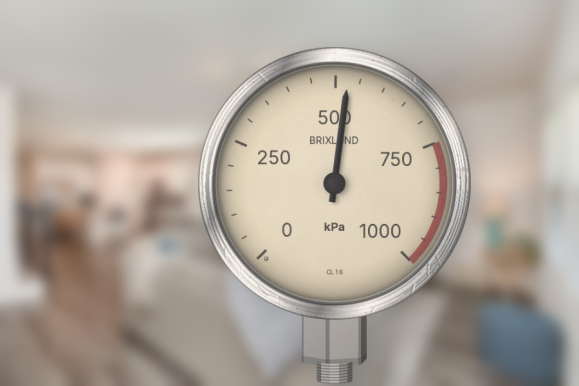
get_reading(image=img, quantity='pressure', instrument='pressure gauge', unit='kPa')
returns 525 kPa
